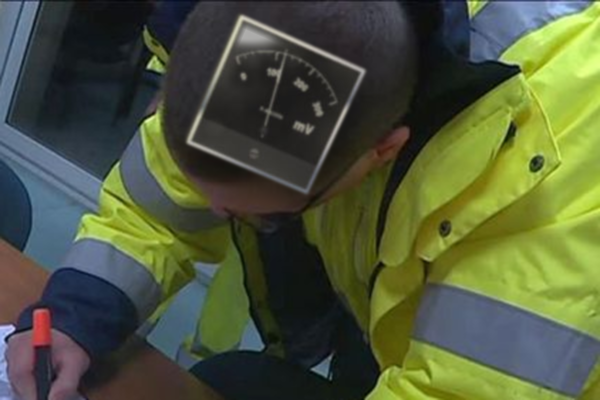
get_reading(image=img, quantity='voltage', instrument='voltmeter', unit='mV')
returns 120 mV
